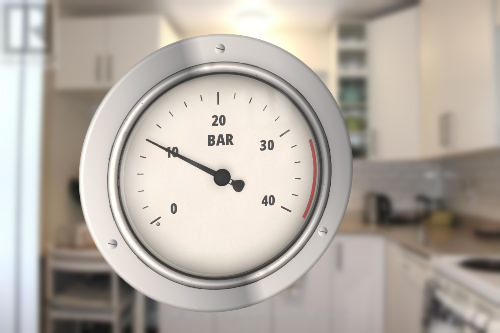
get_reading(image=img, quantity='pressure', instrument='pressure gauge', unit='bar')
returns 10 bar
